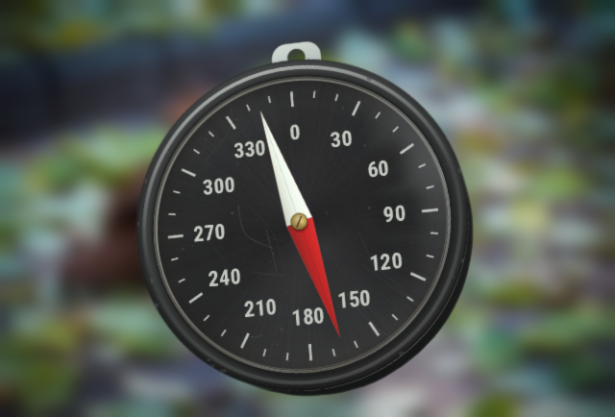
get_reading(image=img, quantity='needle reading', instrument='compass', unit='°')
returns 165 °
